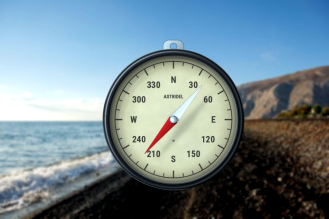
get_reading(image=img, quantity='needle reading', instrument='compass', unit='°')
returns 220 °
